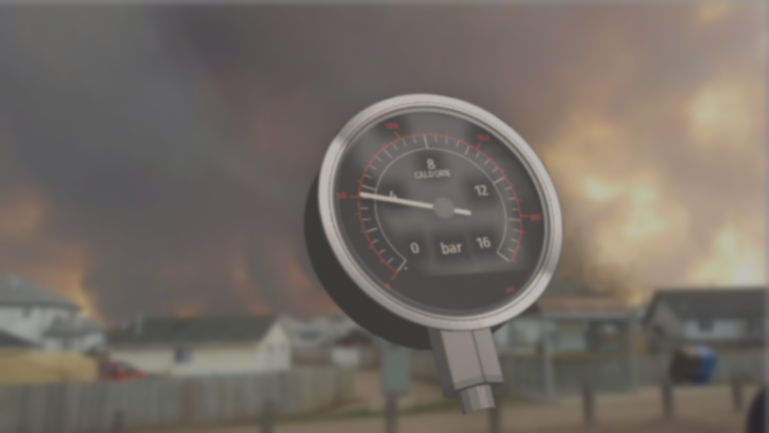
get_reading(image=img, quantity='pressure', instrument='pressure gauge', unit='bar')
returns 3.5 bar
